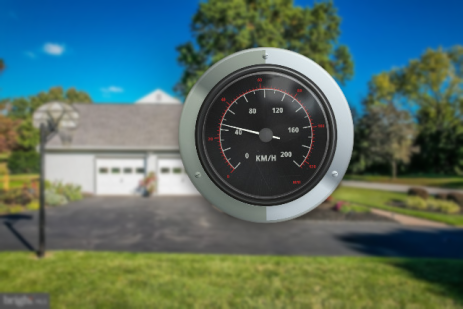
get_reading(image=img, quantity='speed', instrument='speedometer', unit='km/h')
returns 45 km/h
